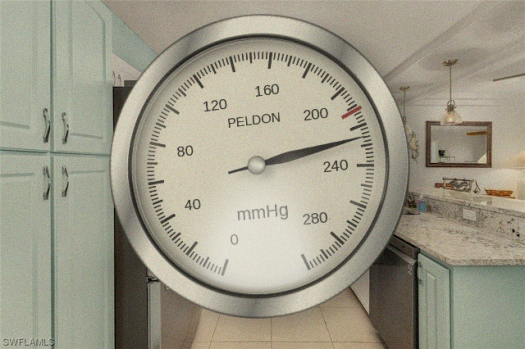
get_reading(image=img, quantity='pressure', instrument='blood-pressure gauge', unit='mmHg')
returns 226 mmHg
